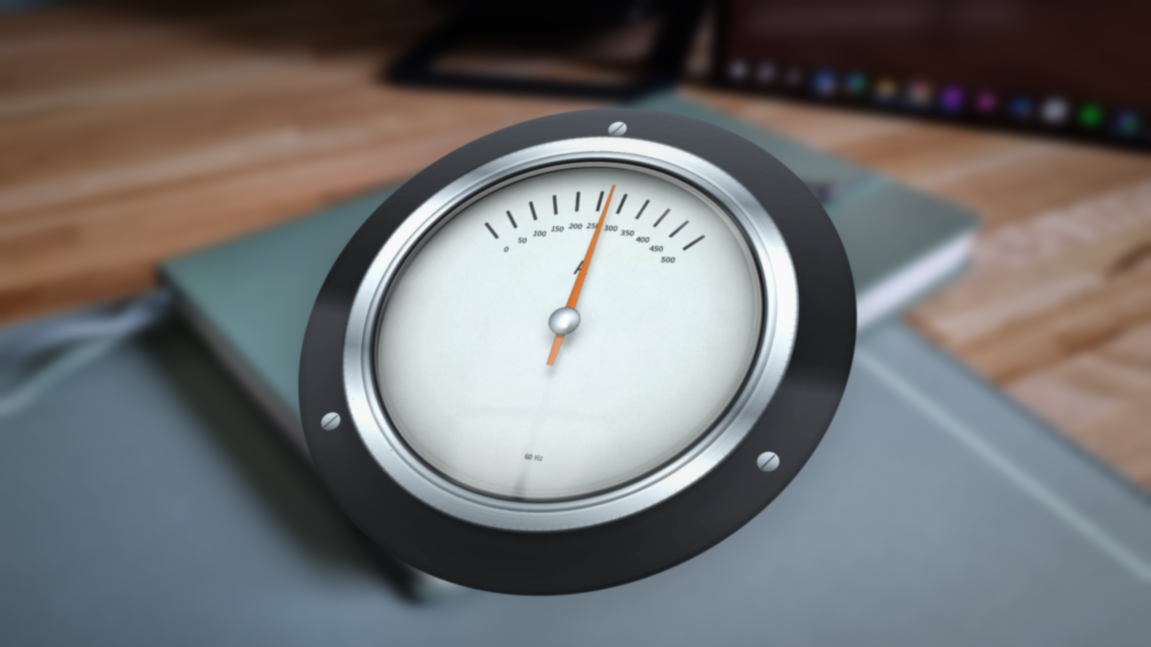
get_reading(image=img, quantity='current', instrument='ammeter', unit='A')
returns 275 A
